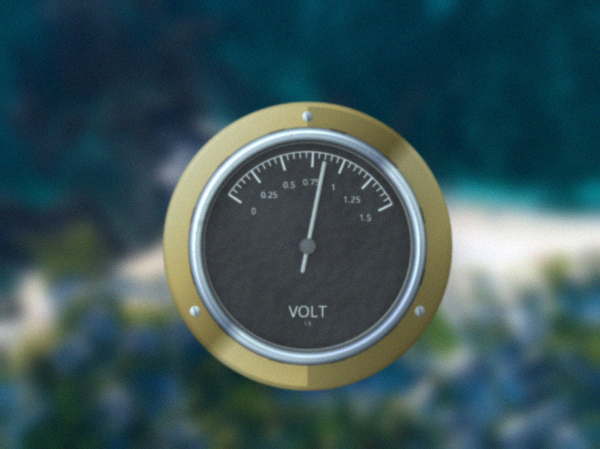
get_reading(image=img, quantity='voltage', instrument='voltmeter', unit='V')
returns 0.85 V
